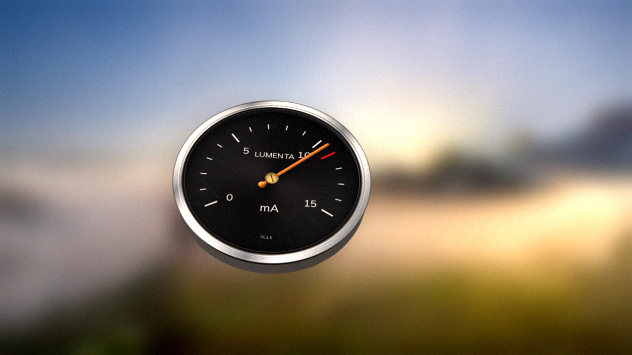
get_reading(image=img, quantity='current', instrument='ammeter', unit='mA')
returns 10.5 mA
